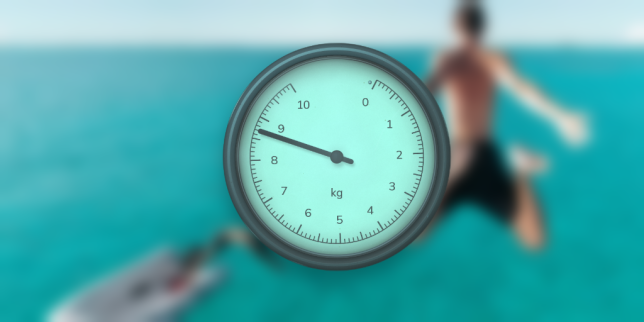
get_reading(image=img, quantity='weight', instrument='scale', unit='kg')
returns 8.7 kg
